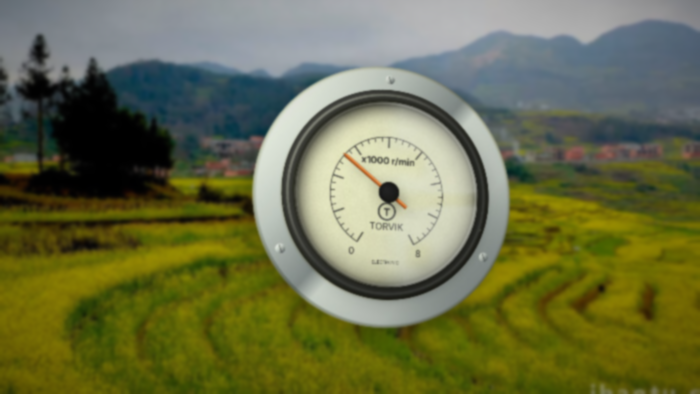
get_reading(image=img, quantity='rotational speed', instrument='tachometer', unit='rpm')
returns 2600 rpm
